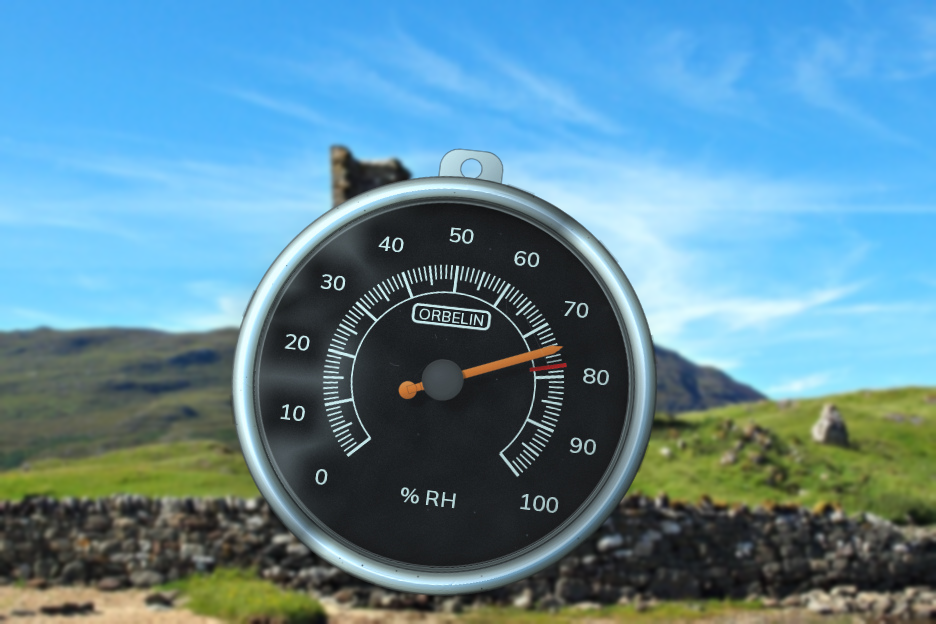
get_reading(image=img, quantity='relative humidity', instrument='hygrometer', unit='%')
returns 75 %
